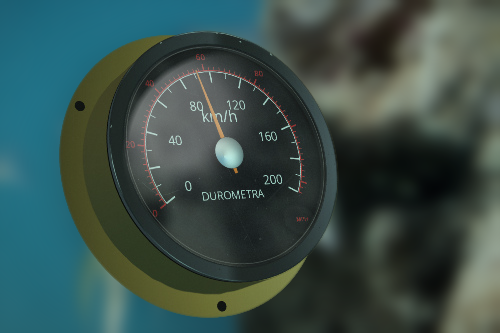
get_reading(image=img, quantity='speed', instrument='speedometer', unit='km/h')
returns 90 km/h
